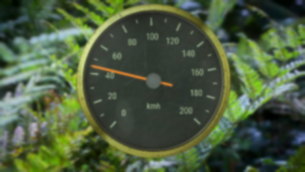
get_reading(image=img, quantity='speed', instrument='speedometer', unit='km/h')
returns 45 km/h
